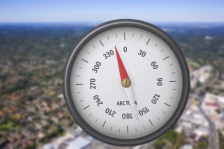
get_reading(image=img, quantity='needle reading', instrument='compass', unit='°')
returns 345 °
